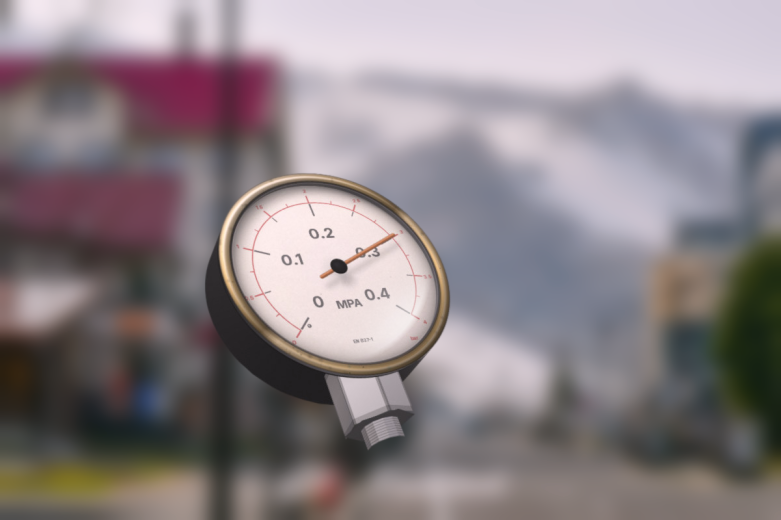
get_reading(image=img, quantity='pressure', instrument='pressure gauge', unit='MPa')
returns 0.3 MPa
